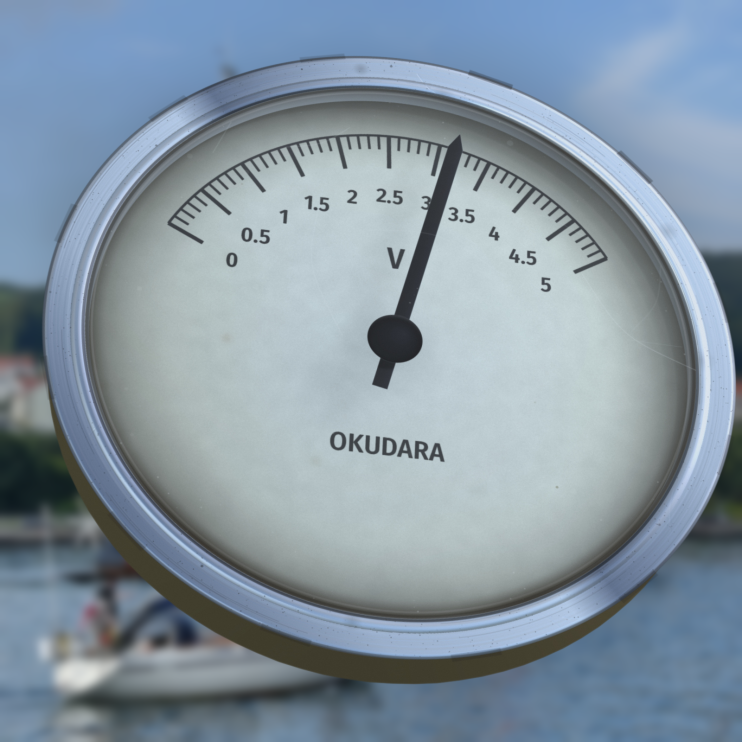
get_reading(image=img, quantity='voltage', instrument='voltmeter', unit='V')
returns 3.15 V
